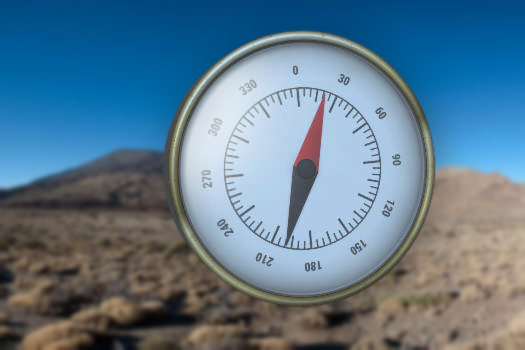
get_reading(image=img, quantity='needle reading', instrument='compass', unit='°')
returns 20 °
